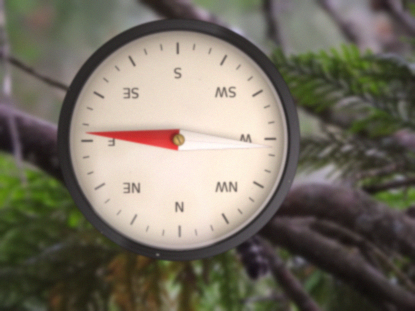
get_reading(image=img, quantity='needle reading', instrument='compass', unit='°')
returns 95 °
